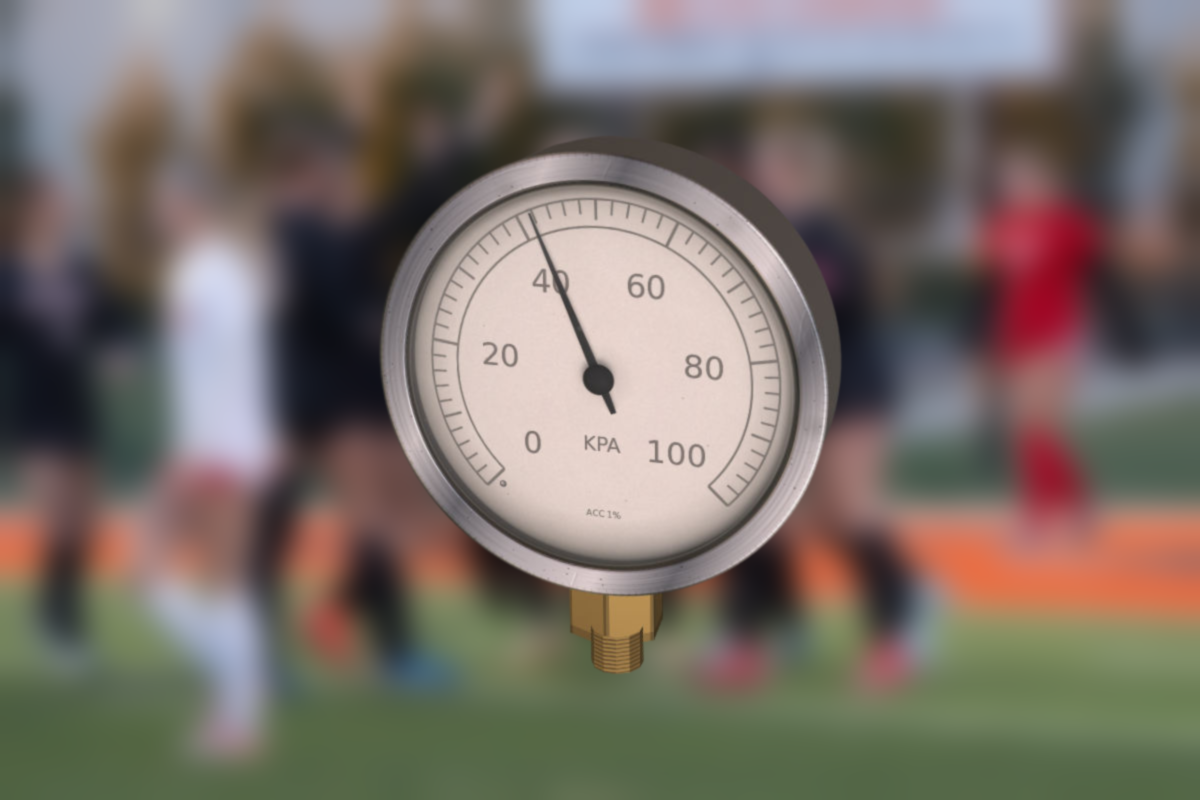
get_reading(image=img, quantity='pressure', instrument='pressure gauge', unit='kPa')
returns 42 kPa
